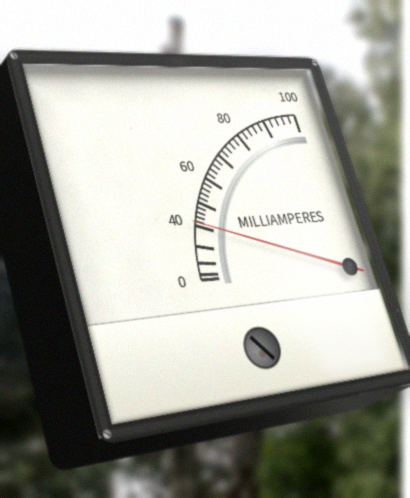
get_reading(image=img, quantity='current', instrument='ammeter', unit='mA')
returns 40 mA
